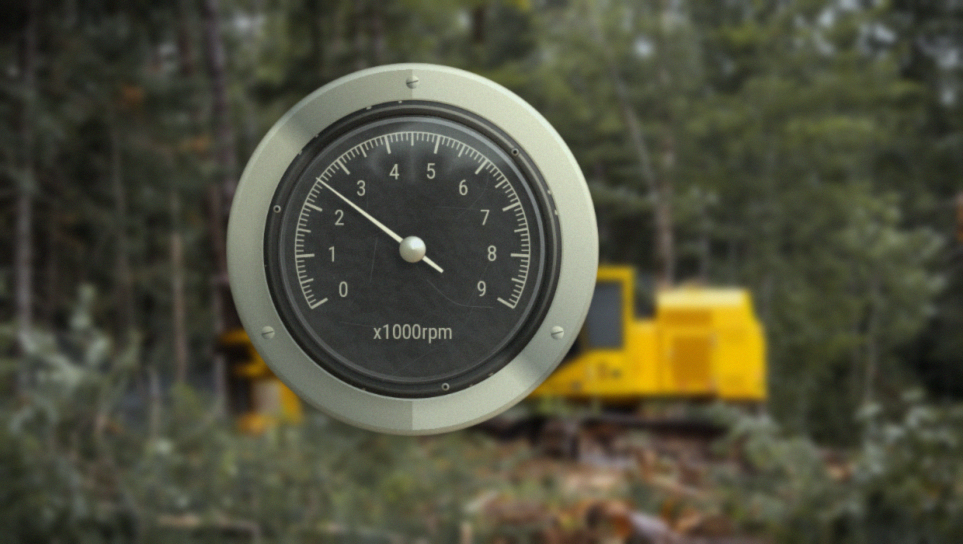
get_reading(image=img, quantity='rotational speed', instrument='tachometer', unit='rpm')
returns 2500 rpm
